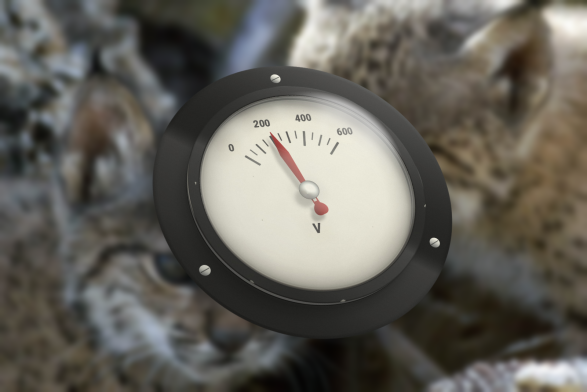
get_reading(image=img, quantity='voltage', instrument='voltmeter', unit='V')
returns 200 V
